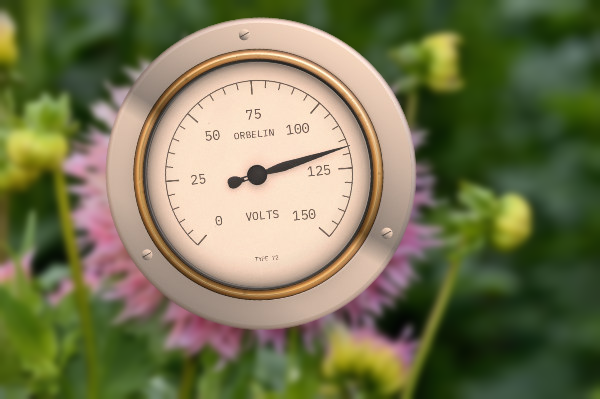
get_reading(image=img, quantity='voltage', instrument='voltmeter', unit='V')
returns 117.5 V
